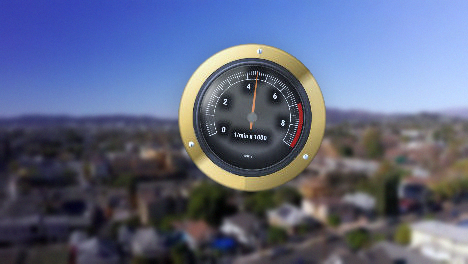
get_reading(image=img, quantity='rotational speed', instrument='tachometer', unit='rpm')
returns 4500 rpm
